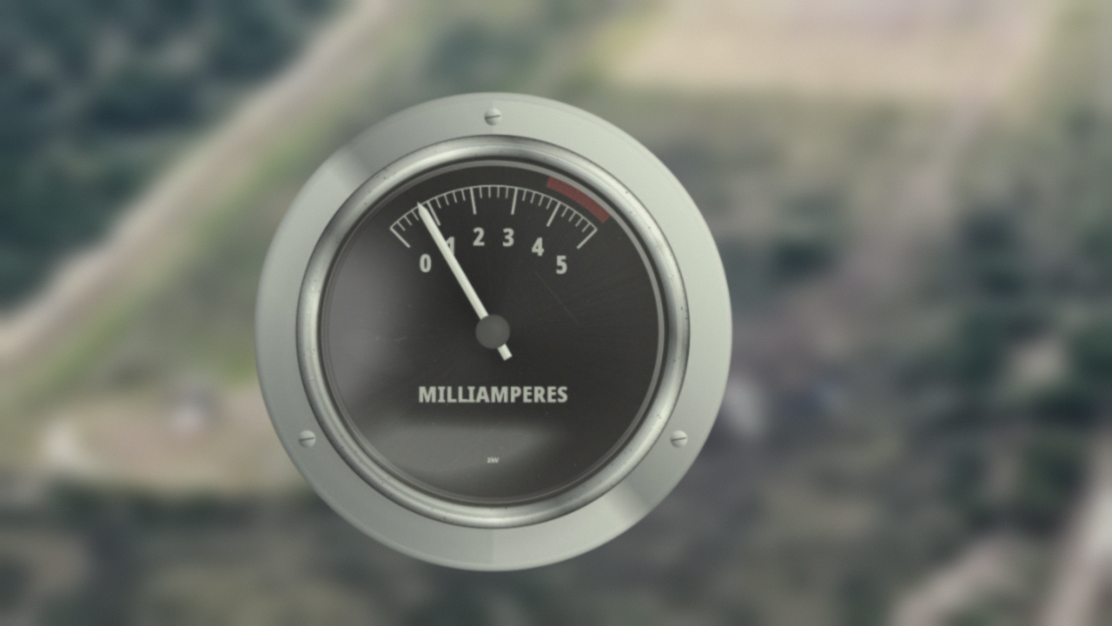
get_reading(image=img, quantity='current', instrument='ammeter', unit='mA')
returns 0.8 mA
